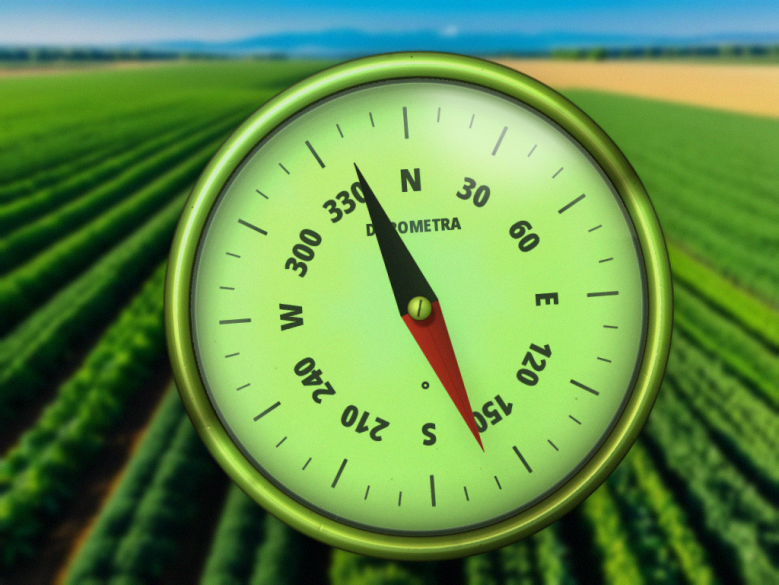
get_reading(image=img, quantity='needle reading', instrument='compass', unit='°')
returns 160 °
